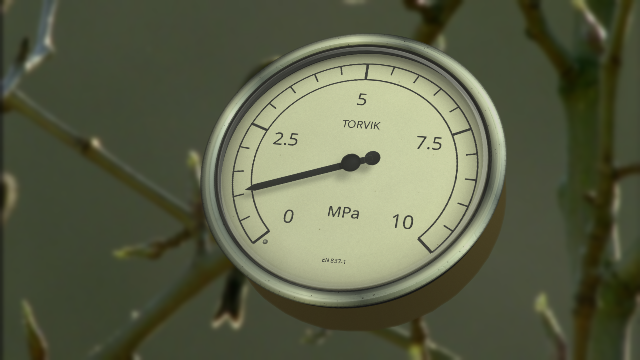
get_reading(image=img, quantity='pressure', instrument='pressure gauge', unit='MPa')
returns 1 MPa
